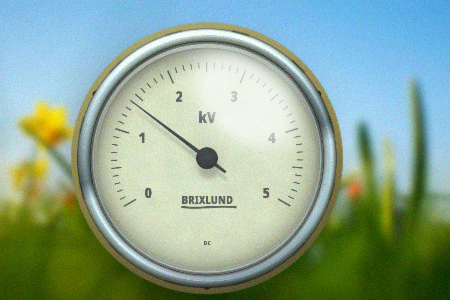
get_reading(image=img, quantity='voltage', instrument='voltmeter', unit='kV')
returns 1.4 kV
